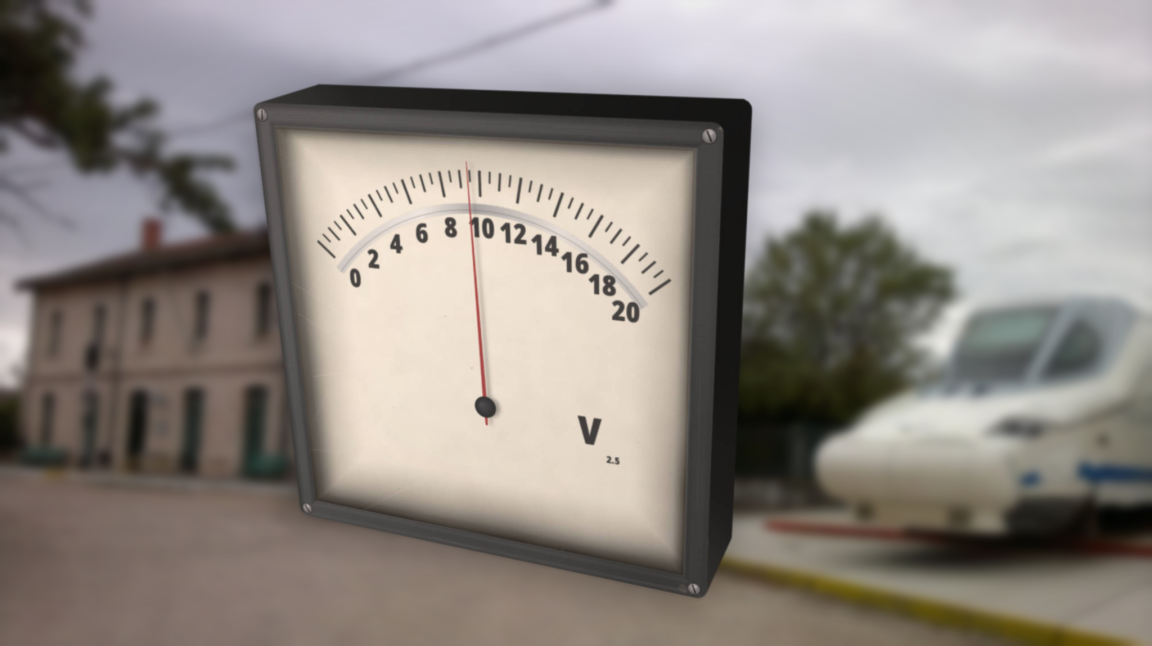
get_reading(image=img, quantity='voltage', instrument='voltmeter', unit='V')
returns 9.5 V
